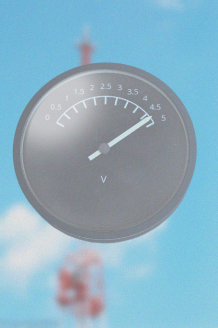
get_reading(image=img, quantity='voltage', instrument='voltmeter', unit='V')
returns 4.75 V
